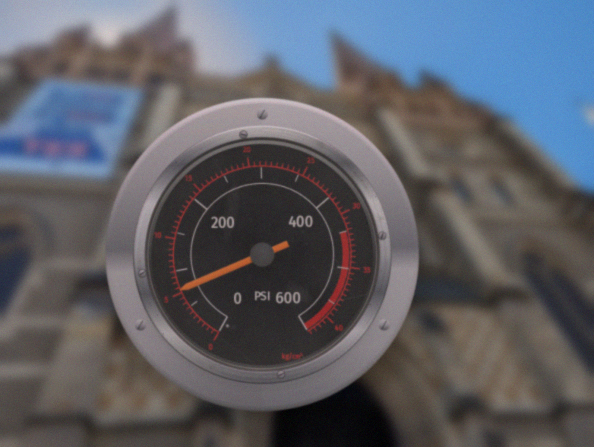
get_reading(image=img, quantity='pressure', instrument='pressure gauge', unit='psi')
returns 75 psi
